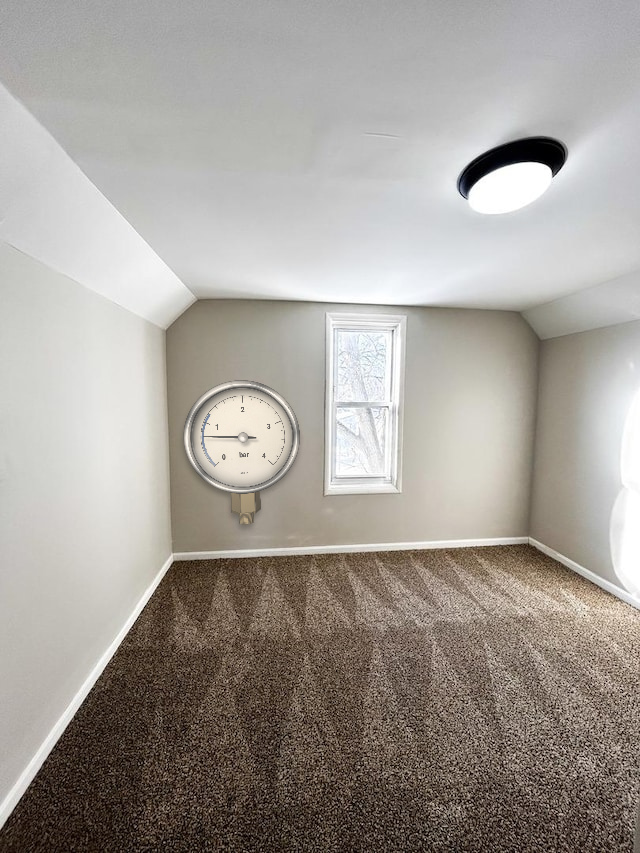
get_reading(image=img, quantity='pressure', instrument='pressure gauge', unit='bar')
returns 0.7 bar
